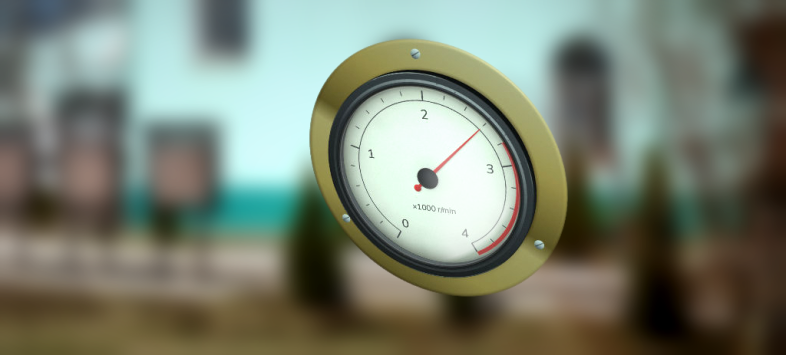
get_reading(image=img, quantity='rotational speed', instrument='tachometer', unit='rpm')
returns 2600 rpm
